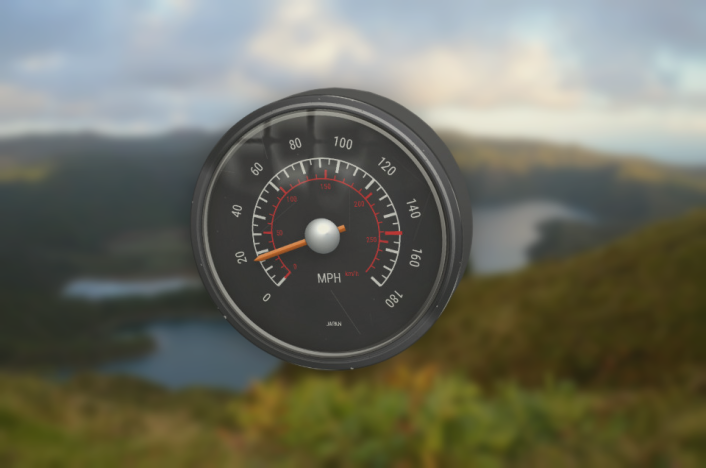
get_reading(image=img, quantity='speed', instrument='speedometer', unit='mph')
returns 17.5 mph
